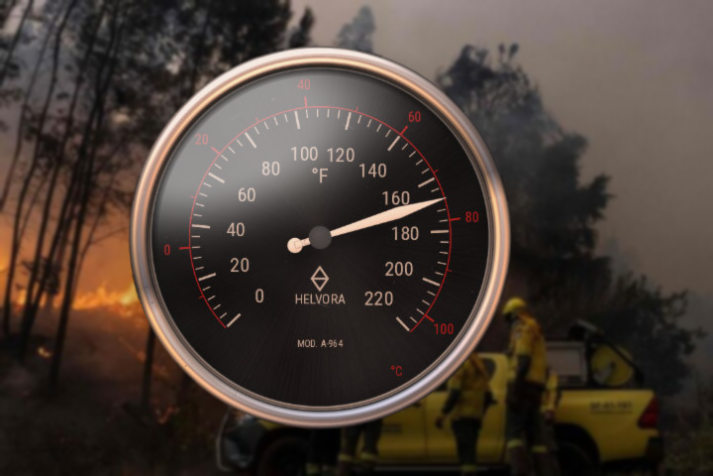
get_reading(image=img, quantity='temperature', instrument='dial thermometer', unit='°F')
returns 168 °F
